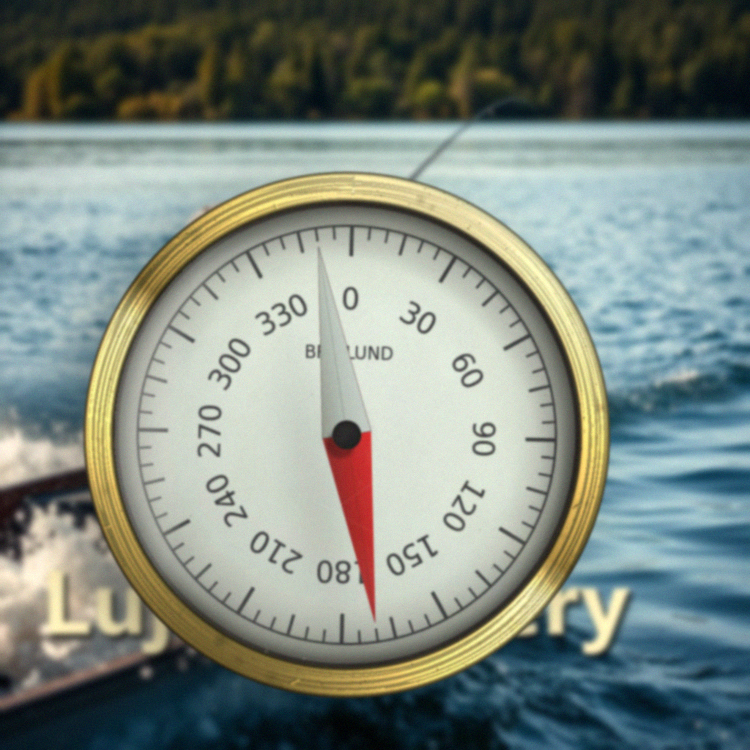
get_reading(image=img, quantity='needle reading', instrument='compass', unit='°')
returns 170 °
